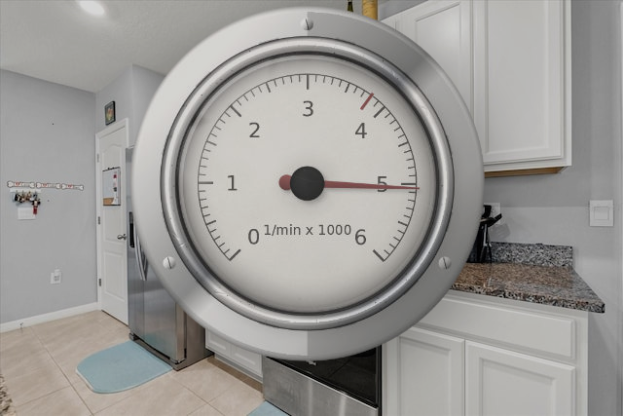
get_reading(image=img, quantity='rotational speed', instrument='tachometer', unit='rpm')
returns 5050 rpm
